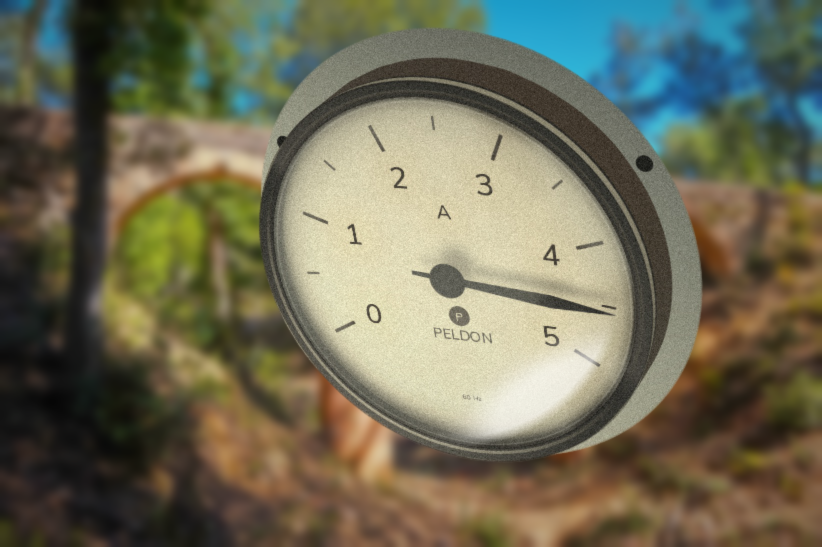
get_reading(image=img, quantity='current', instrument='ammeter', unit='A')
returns 4.5 A
